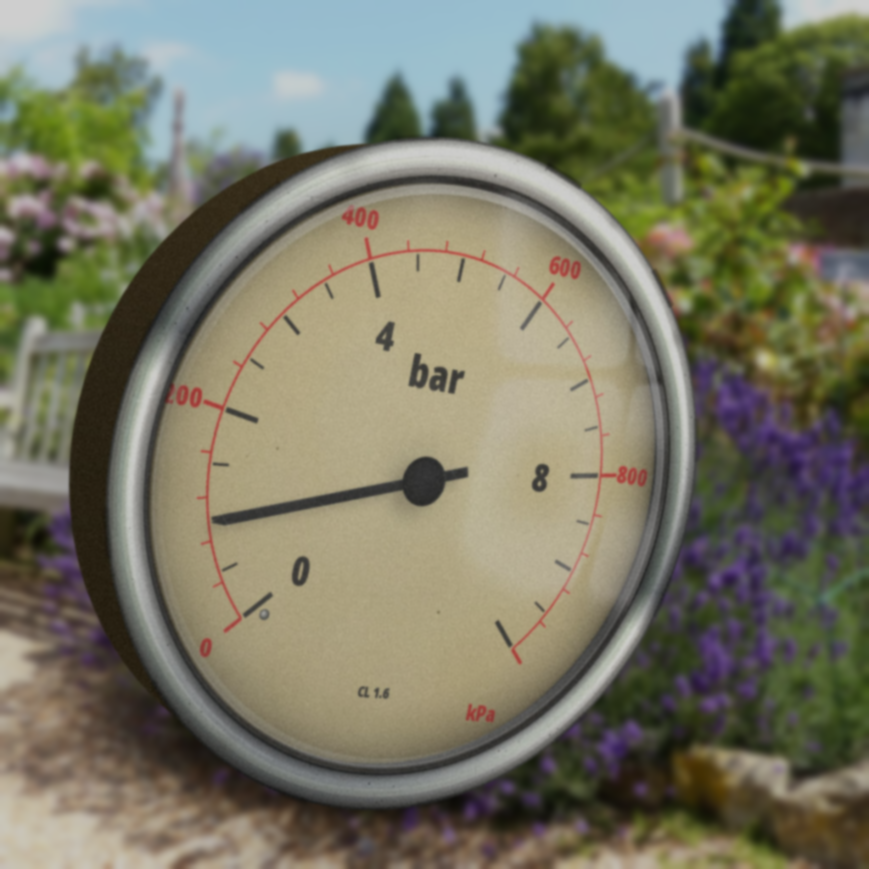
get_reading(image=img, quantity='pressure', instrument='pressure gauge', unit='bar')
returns 1 bar
